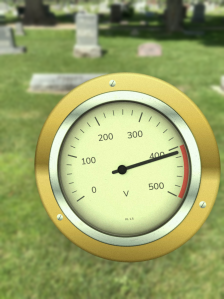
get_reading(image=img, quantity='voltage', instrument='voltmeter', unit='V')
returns 410 V
